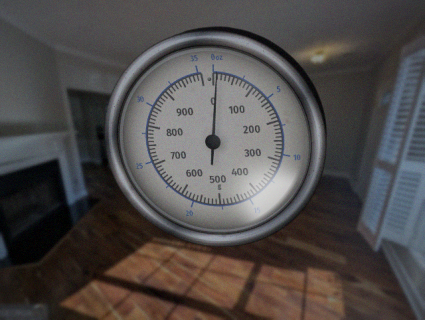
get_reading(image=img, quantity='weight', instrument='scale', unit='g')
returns 10 g
